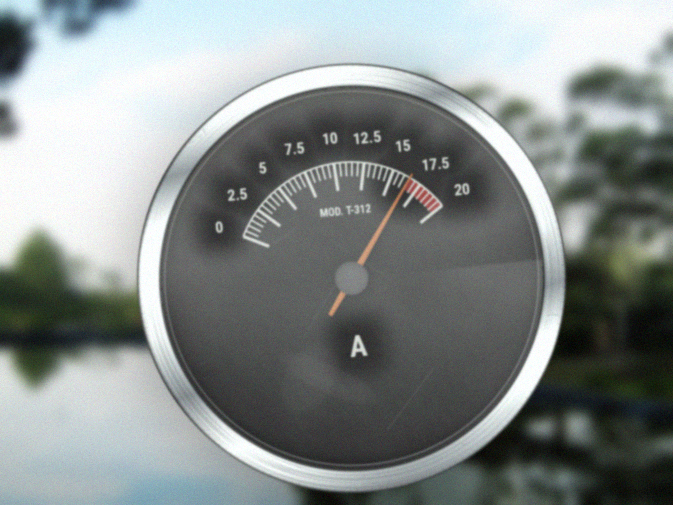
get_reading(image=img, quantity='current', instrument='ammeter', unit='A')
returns 16.5 A
